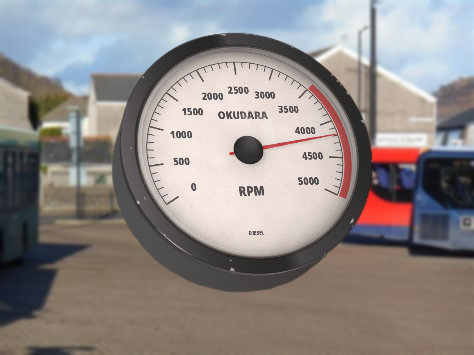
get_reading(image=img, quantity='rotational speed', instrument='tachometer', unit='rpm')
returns 4200 rpm
